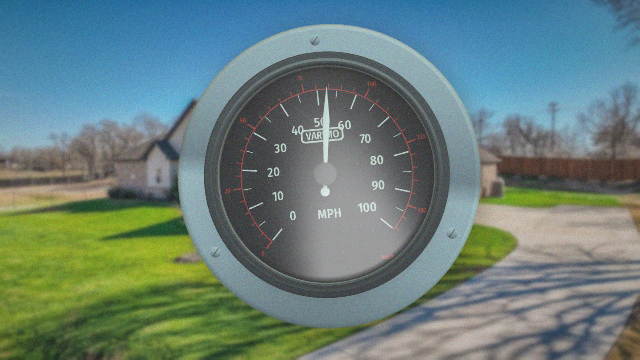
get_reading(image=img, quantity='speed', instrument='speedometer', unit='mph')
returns 52.5 mph
